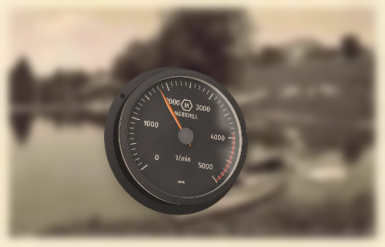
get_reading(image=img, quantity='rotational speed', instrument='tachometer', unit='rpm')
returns 1800 rpm
